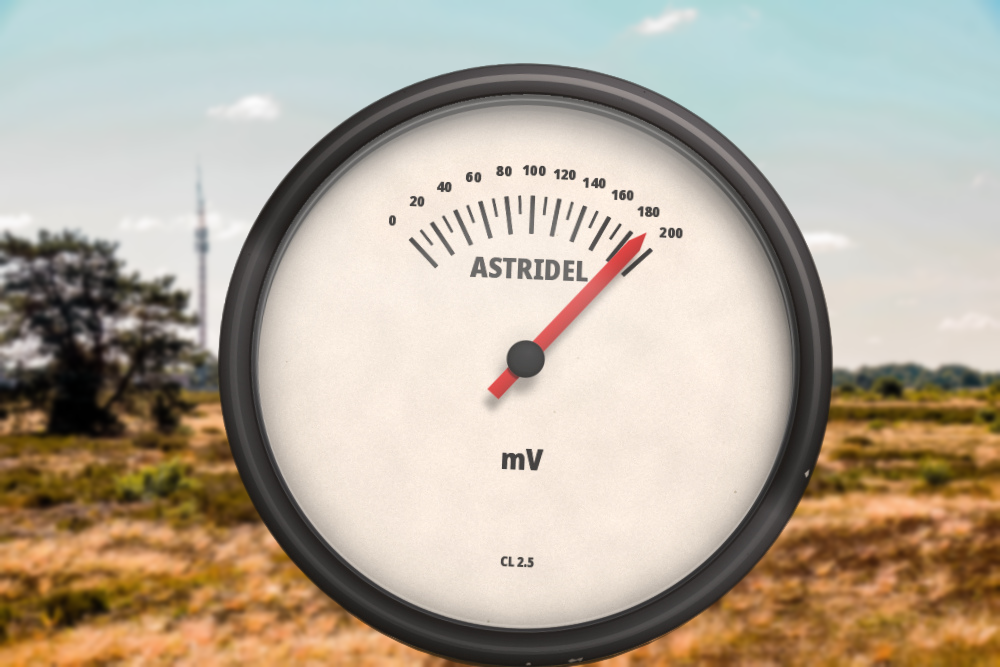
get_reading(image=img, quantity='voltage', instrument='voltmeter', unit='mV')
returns 190 mV
